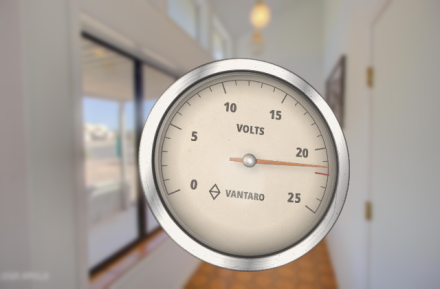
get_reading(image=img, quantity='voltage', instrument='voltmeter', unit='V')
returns 21.5 V
